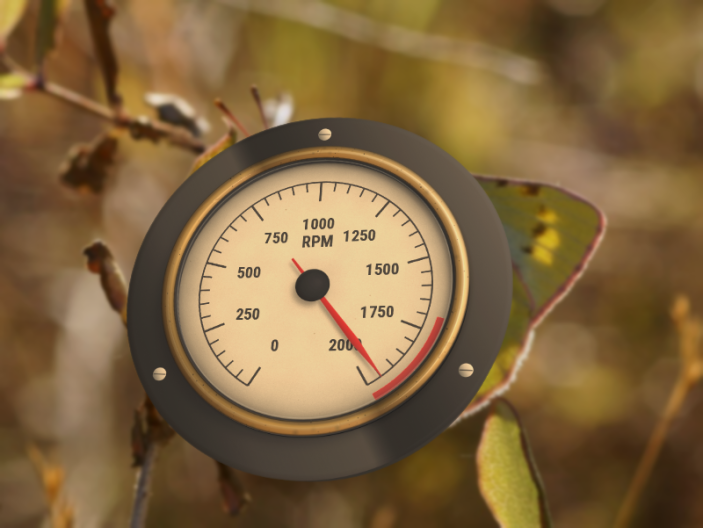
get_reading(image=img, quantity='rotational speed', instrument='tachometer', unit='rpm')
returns 1950 rpm
